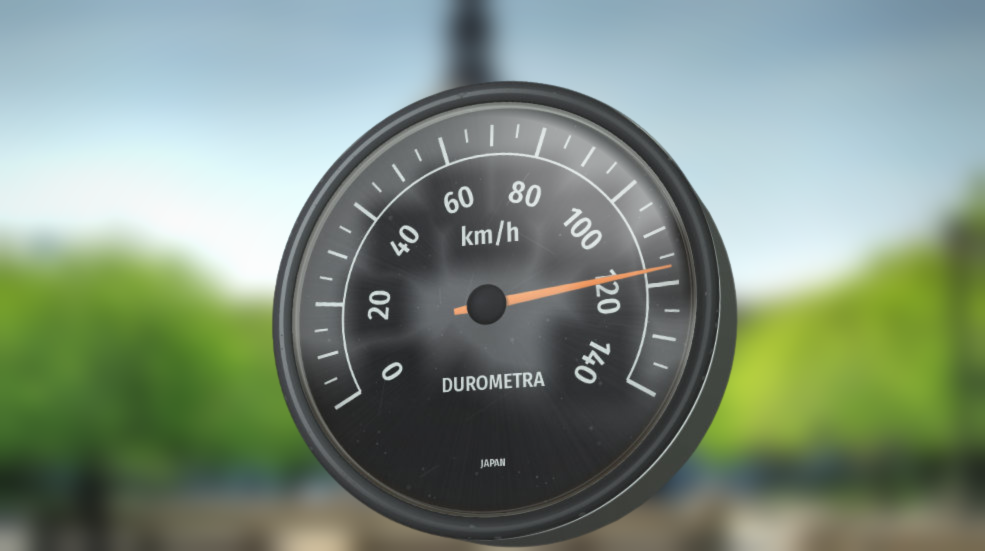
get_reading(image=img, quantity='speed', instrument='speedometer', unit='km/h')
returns 117.5 km/h
